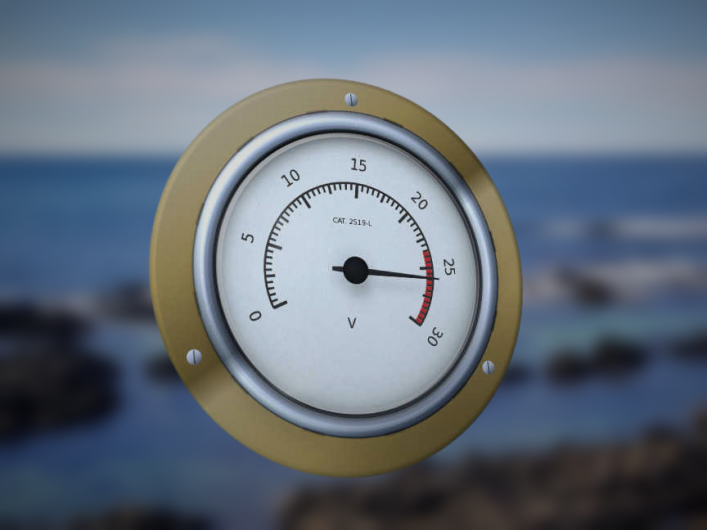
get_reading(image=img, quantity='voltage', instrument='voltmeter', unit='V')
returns 26 V
